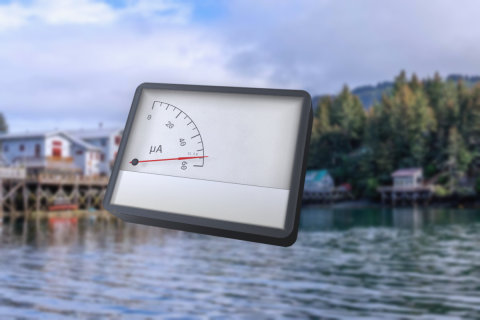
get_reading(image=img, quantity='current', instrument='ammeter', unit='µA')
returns 55 µA
